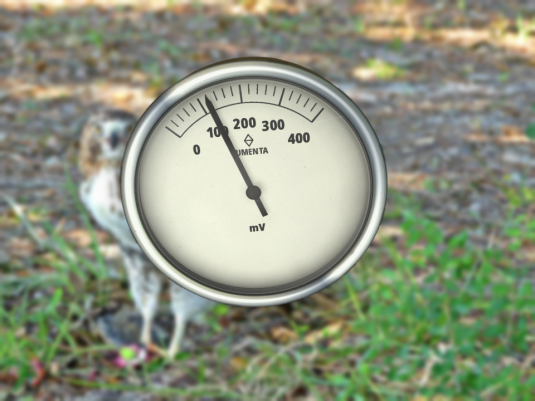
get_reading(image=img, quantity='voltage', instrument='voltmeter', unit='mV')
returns 120 mV
